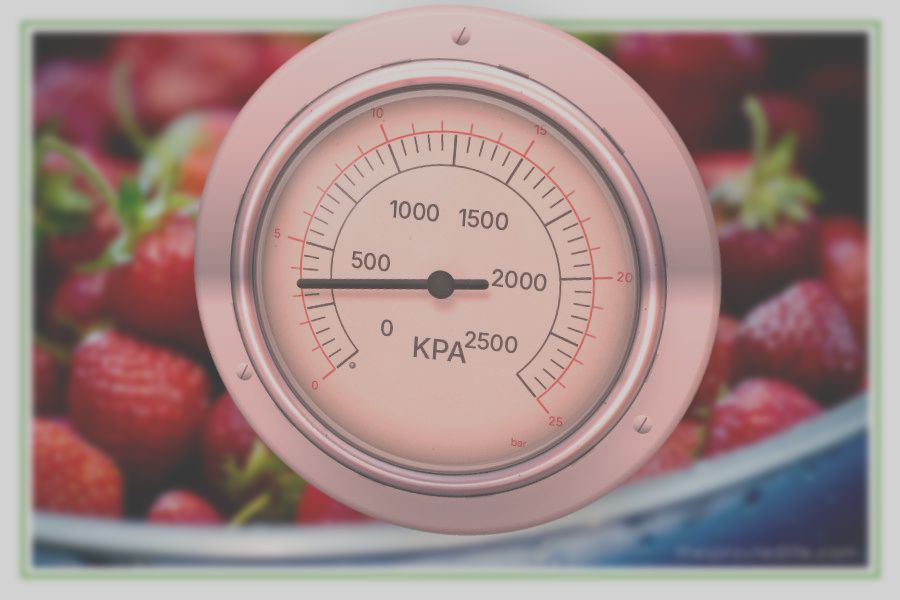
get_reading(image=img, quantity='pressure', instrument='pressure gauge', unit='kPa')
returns 350 kPa
